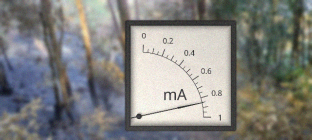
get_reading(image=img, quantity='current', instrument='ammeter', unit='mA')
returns 0.85 mA
